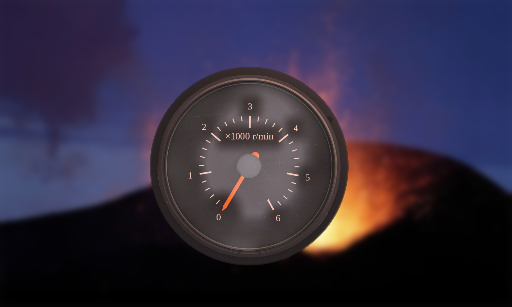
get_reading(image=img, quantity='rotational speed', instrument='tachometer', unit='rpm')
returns 0 rpm
